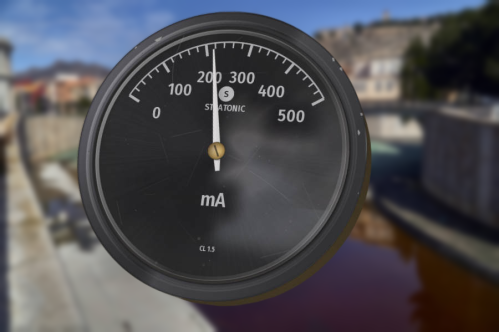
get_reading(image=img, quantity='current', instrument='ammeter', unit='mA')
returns 220 mA
